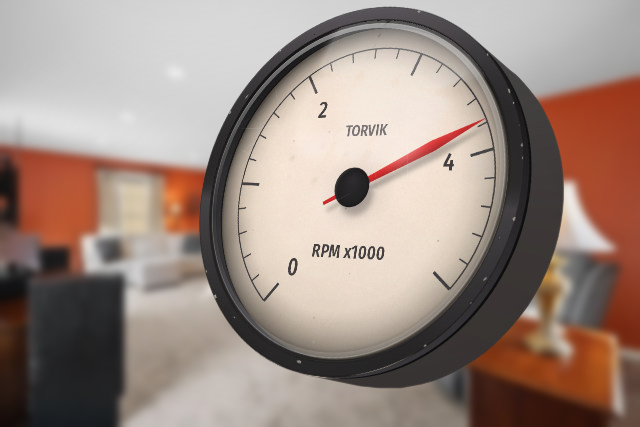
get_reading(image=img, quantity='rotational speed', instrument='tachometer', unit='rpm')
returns 3800 rpm
